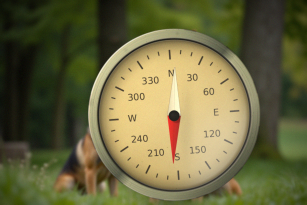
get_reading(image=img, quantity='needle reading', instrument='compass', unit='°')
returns 185 °
